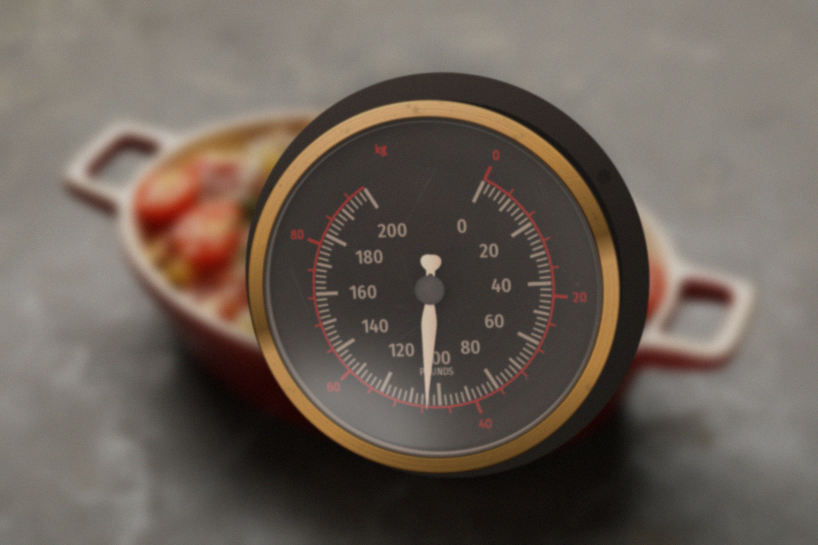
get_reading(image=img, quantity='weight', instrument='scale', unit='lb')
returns 104 lb
